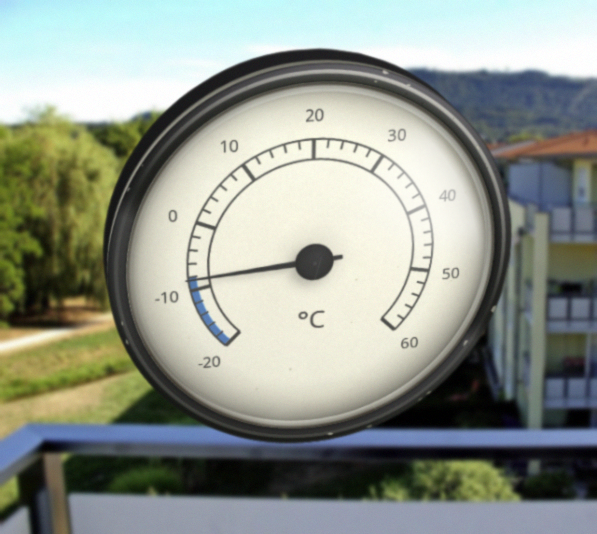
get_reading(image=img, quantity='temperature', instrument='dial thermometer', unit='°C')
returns -8 °C
